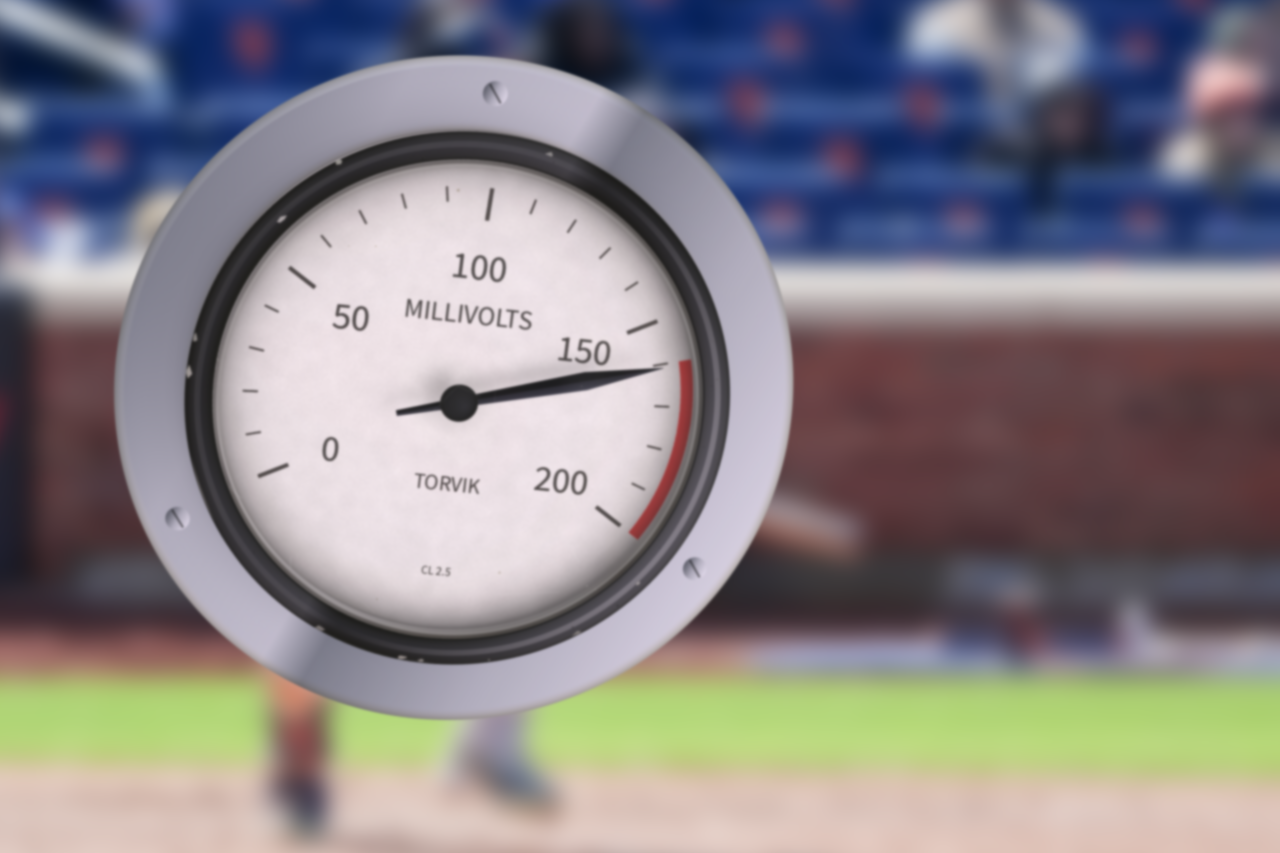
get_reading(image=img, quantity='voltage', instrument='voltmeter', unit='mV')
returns 160 mV
